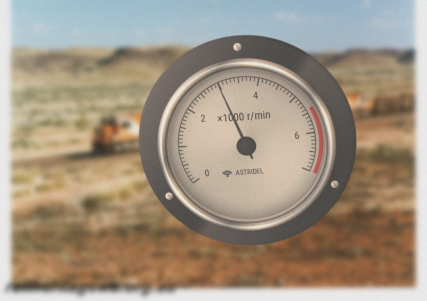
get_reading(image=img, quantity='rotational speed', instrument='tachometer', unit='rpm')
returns 3000 rpm
